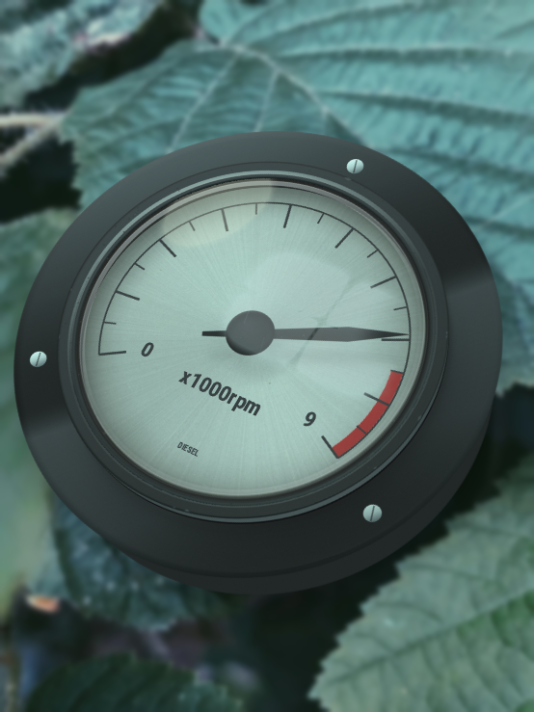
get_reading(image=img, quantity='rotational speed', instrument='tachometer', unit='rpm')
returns 7000 rpm
